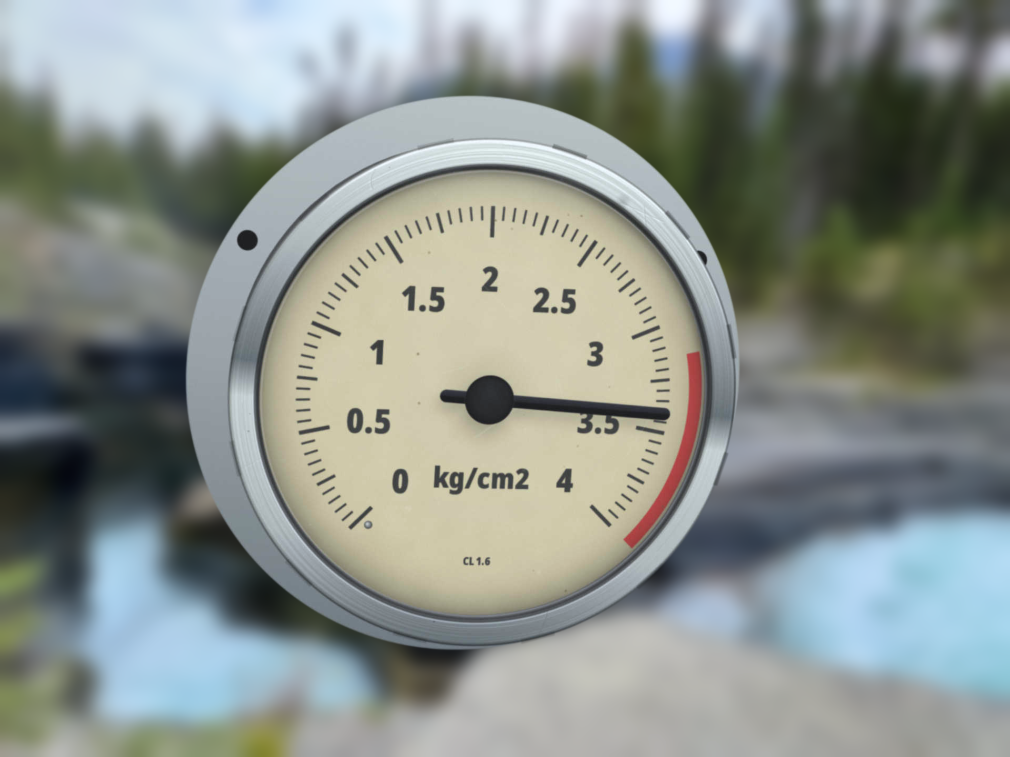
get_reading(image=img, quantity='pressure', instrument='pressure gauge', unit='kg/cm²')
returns 3.4 kg/cm²
